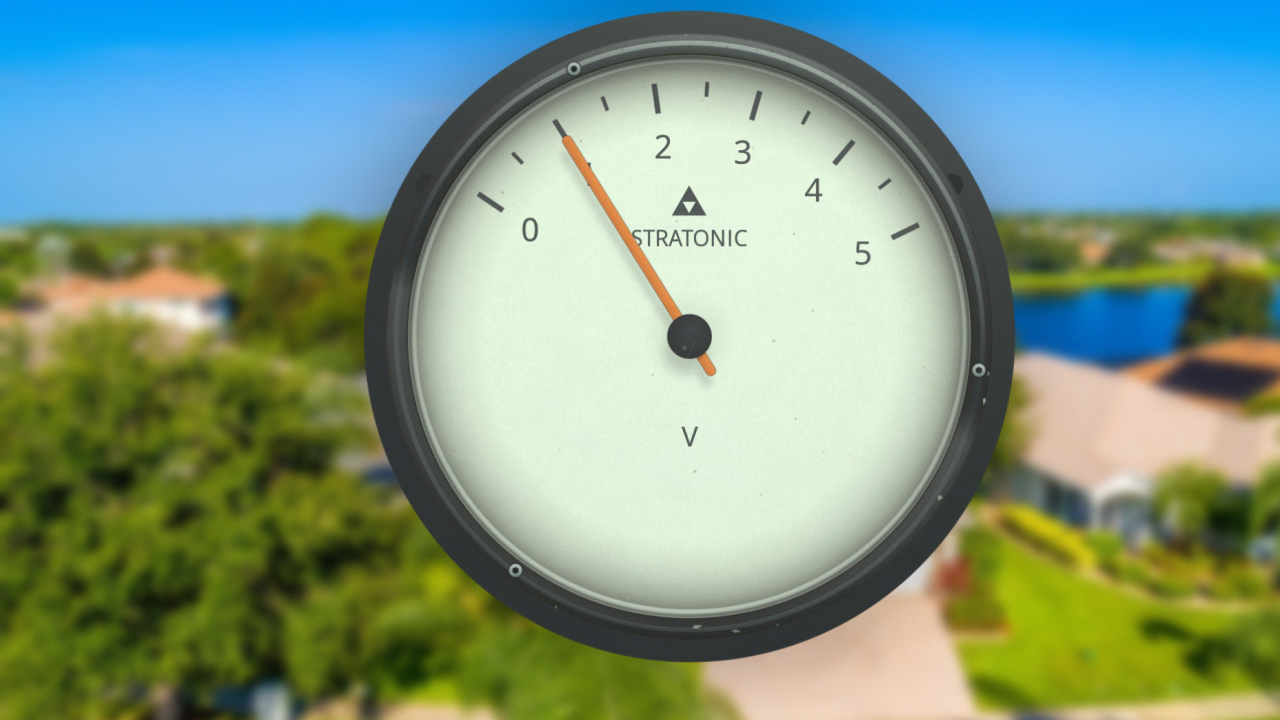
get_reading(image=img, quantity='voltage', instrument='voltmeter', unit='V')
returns 1 V
